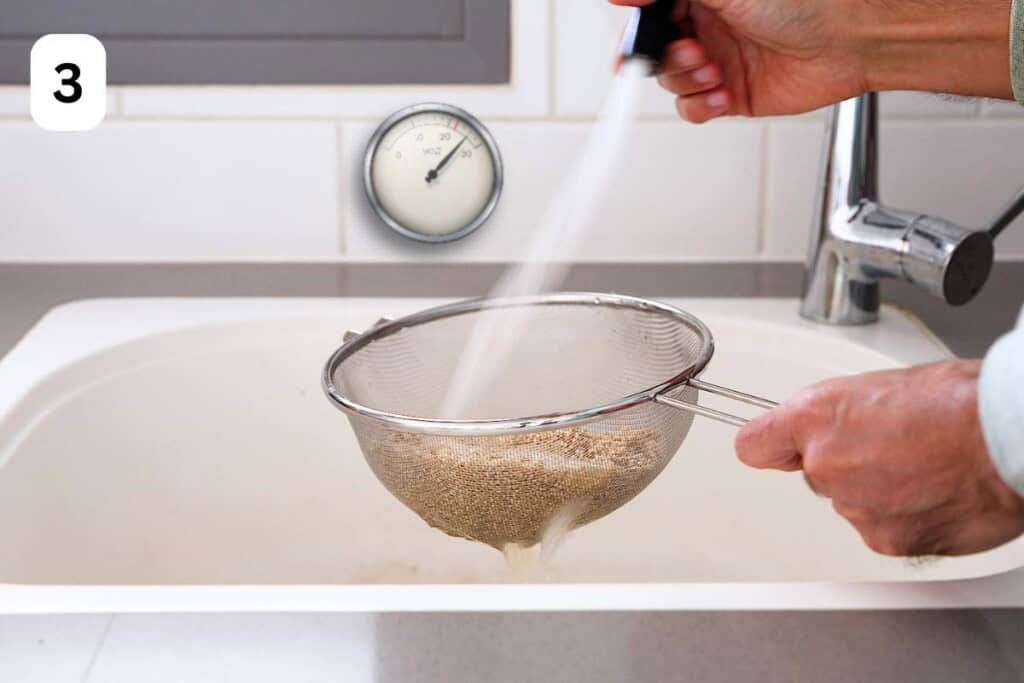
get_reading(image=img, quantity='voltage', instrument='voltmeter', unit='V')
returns 26 V
